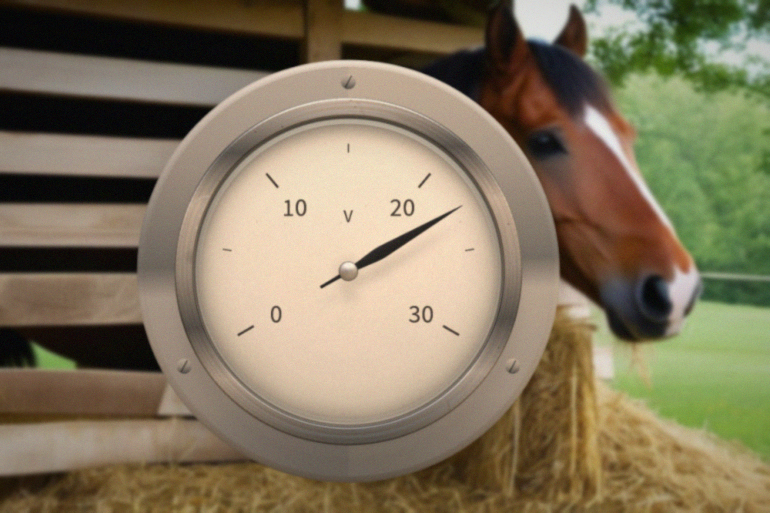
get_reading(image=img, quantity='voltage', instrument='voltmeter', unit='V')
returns 22.5 V
